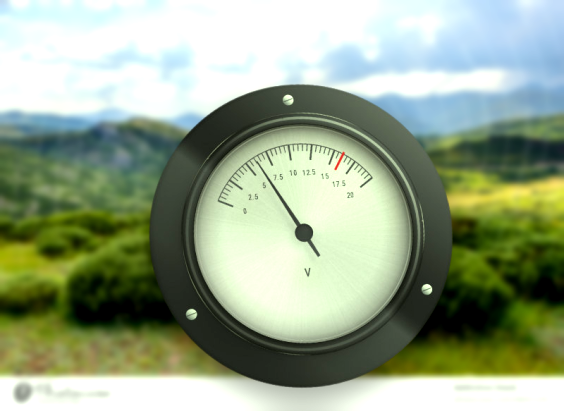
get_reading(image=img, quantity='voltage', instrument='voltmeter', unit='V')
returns 6 V
